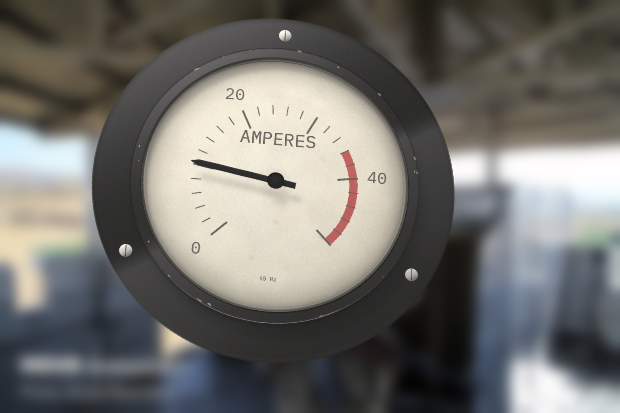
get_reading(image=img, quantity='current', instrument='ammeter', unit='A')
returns 10 A
